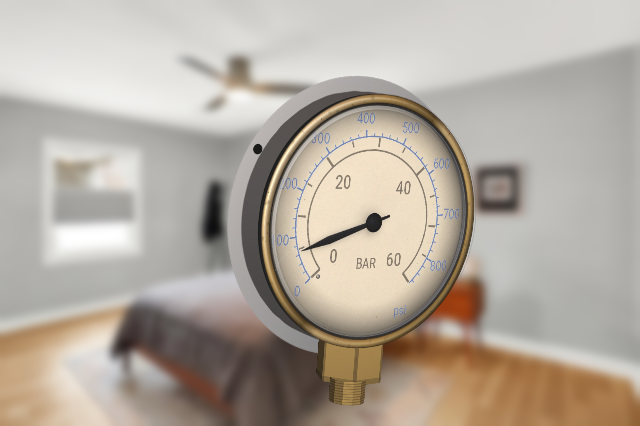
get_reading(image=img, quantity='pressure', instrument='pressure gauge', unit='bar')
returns 5 bar
